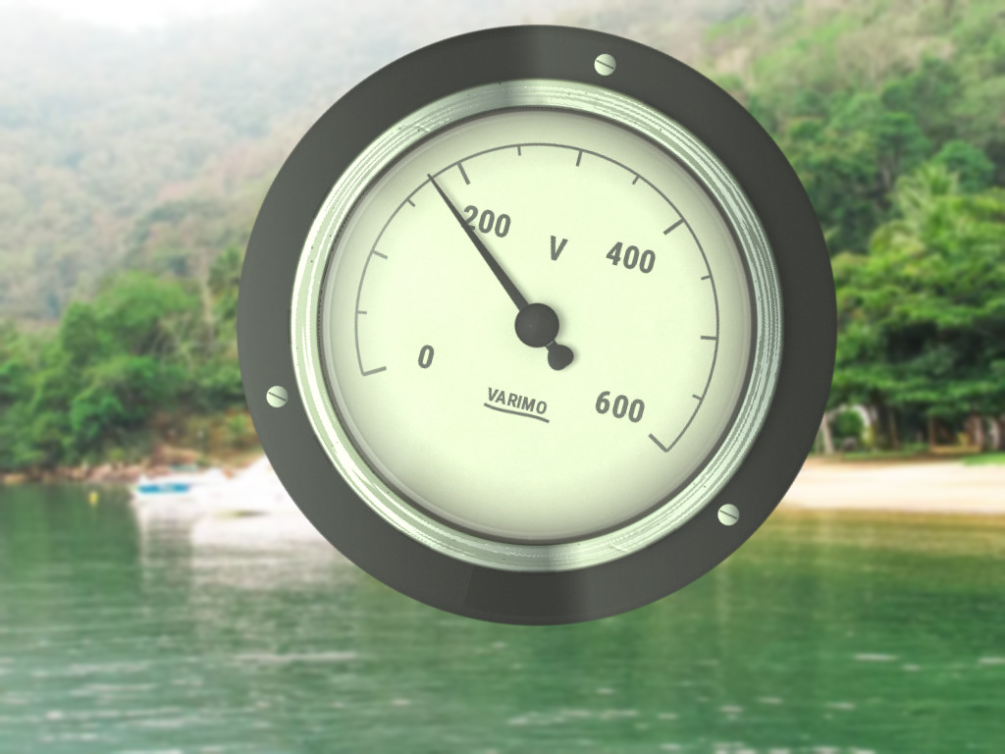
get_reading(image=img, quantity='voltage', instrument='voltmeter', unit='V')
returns 175 V
